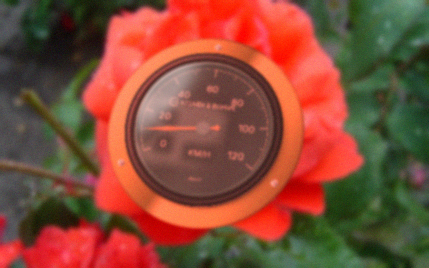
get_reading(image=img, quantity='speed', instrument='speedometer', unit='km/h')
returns 10 km/h
